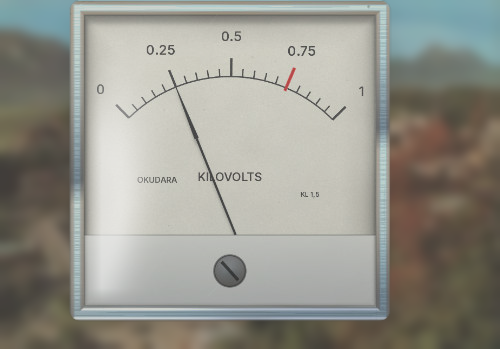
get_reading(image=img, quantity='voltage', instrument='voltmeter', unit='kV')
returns 0.25 kV
